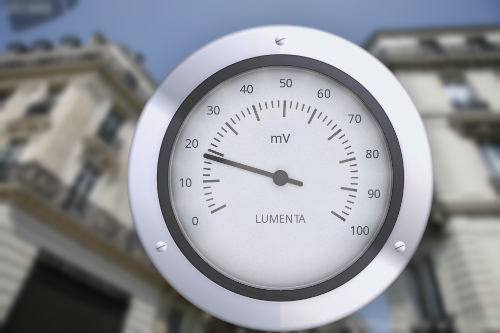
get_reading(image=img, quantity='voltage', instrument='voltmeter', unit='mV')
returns 18 mV
